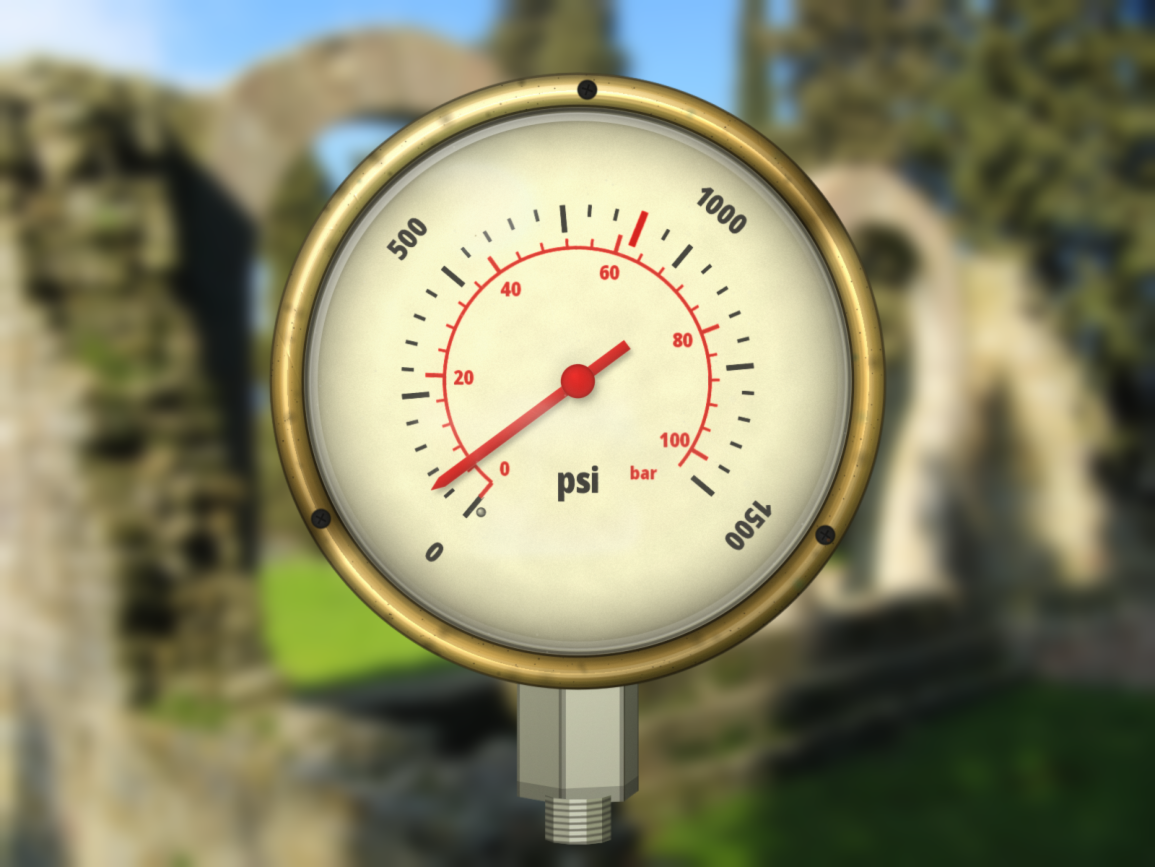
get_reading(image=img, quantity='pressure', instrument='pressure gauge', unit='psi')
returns 75 psi
